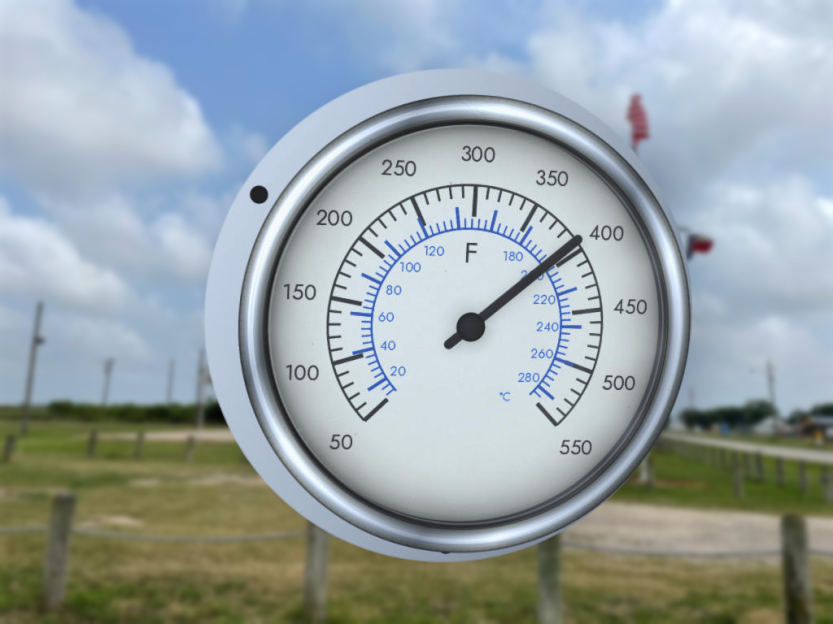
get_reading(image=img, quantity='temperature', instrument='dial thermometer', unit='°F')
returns 390 °F
